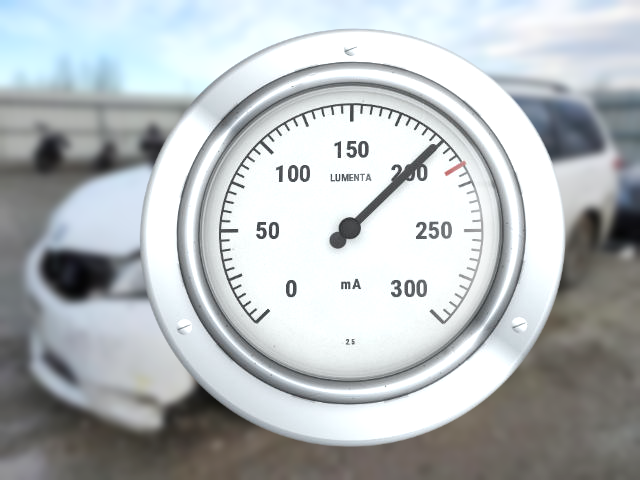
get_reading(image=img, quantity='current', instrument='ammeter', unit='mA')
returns 200 mA
